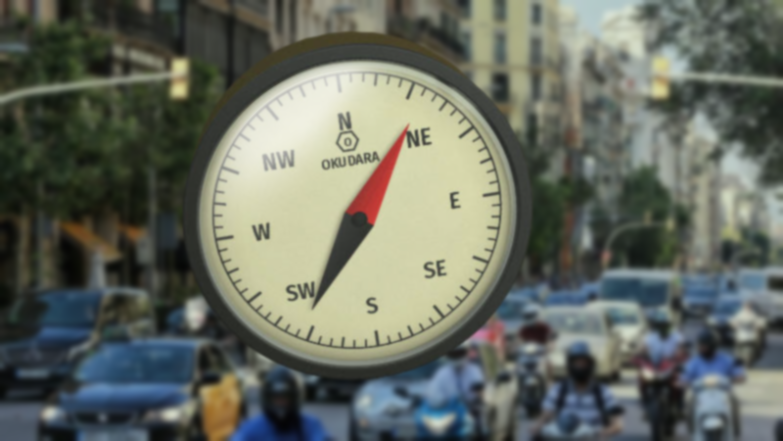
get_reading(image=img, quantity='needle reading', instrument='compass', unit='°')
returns 35 °
